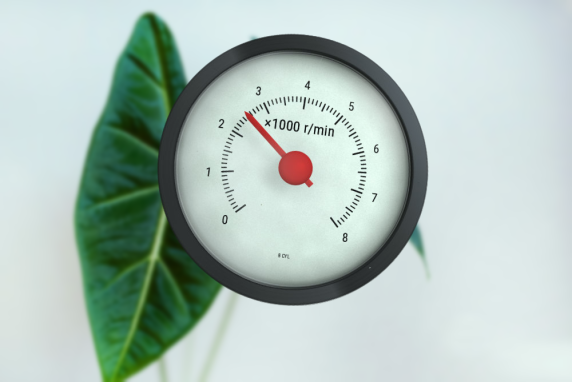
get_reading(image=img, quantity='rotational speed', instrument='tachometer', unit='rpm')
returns 2500 rpm
